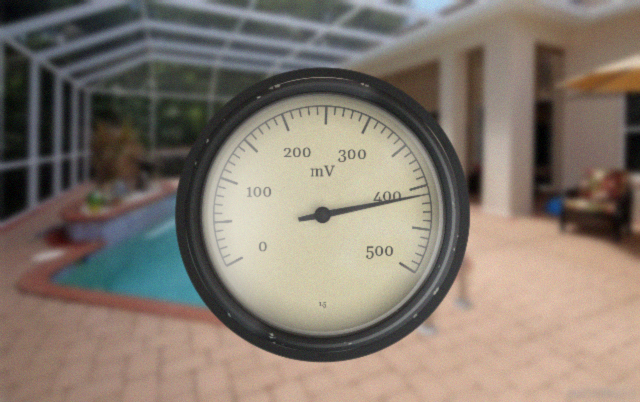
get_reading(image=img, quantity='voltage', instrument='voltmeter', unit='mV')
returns 410 mV
